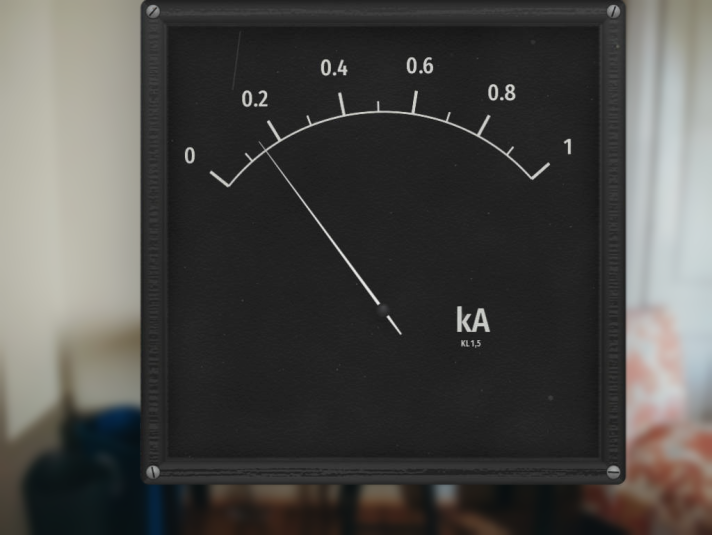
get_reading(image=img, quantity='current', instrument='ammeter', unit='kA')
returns 0.15 kA
